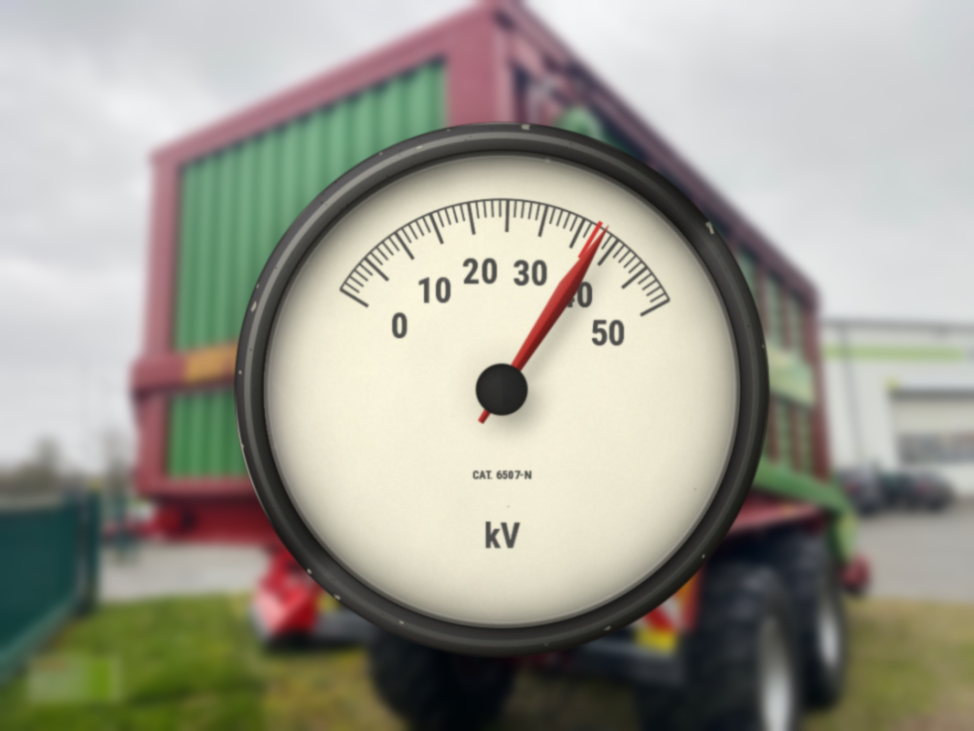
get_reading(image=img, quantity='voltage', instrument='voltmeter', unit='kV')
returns 38 kV
